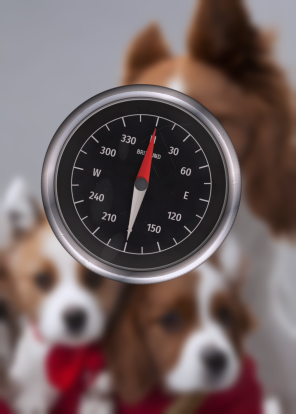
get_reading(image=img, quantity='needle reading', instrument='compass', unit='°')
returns 0 °
